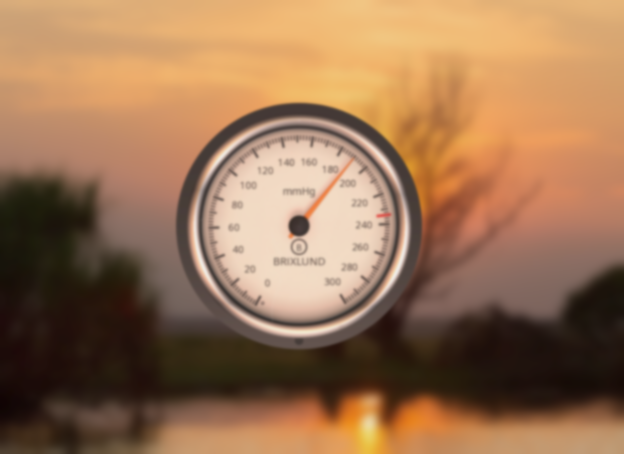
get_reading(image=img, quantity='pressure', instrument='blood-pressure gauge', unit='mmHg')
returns 190 mmHg
